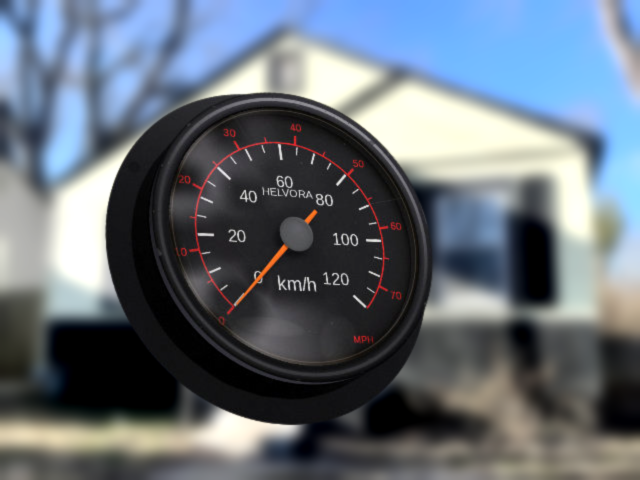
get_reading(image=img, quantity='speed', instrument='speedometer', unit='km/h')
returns 0 km/h
